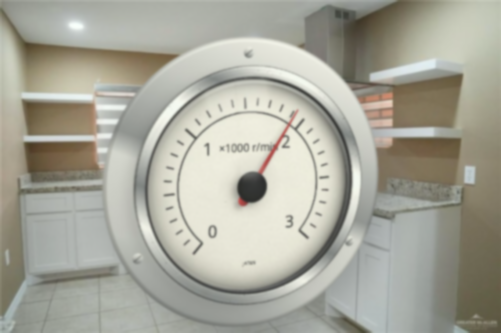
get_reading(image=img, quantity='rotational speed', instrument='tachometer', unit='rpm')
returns 1900 rpm
